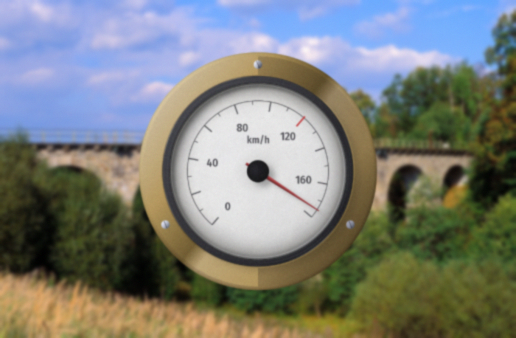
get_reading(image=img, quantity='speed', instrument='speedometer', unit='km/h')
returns 175 km/h
